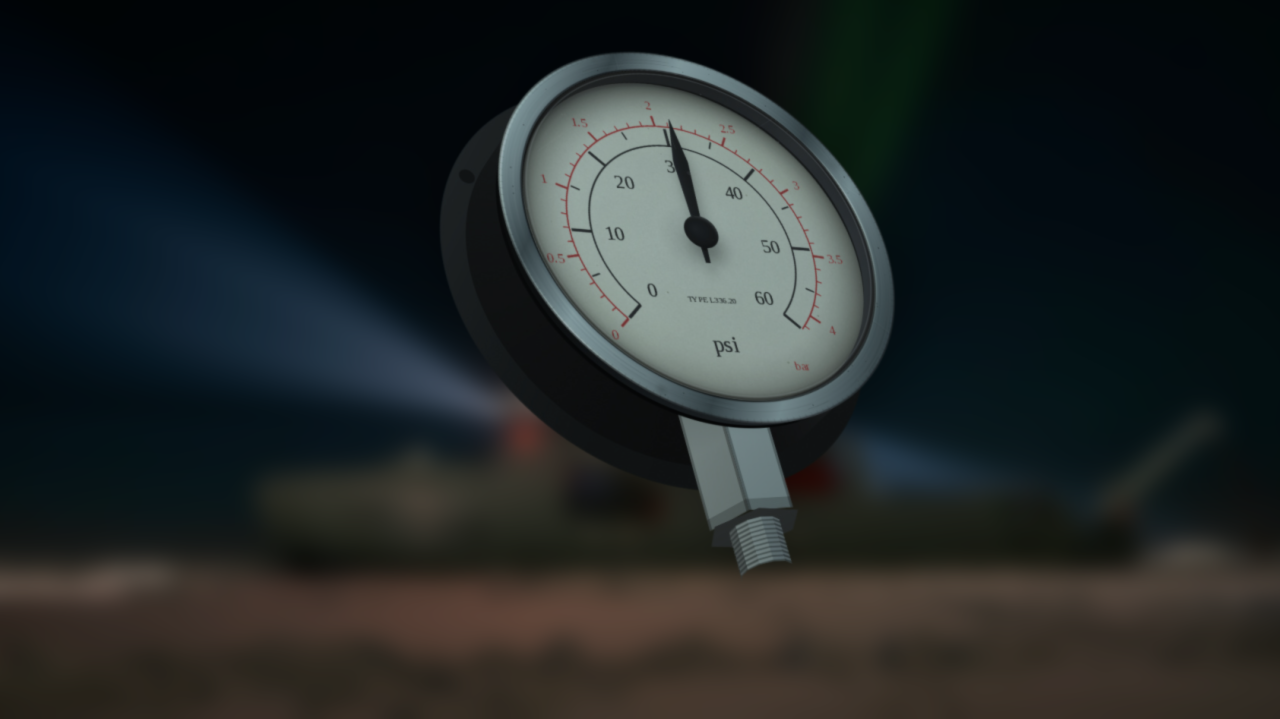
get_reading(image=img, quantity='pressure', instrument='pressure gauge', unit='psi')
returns 30 psi
